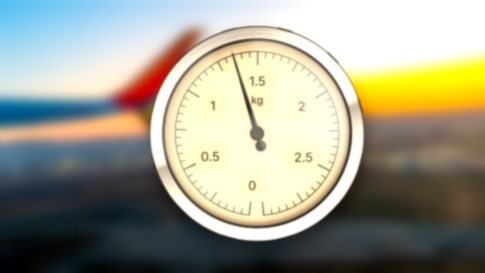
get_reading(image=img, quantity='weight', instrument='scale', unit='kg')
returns 1.35 kg
